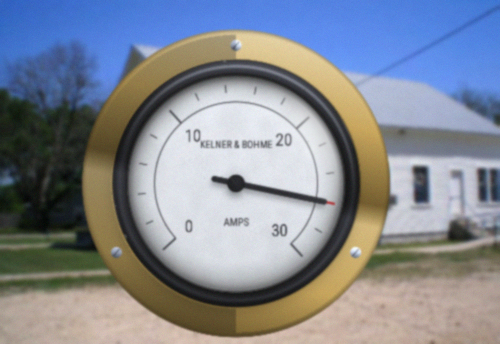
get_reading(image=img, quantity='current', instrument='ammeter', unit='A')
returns 26 A
